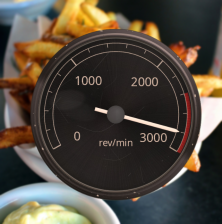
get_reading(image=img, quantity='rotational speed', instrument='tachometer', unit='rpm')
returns 2800 rpm
